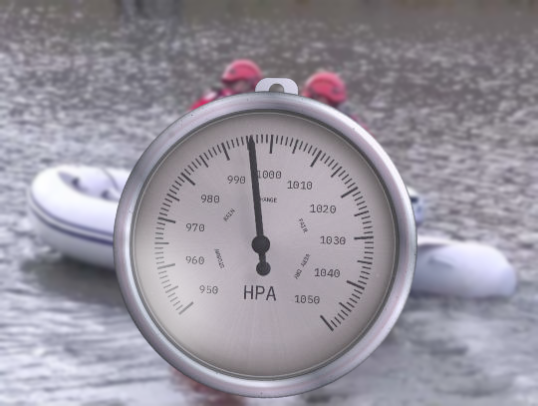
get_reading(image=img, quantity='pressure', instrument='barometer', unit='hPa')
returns 996 hPa
